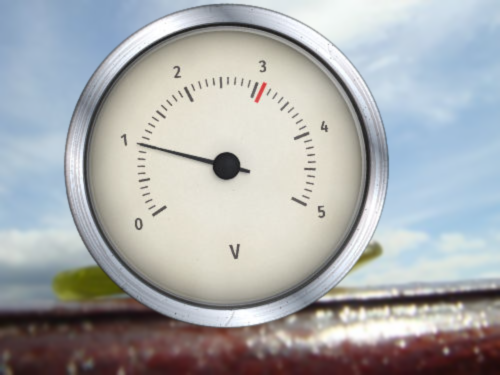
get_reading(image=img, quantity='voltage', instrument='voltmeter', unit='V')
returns 1 V
